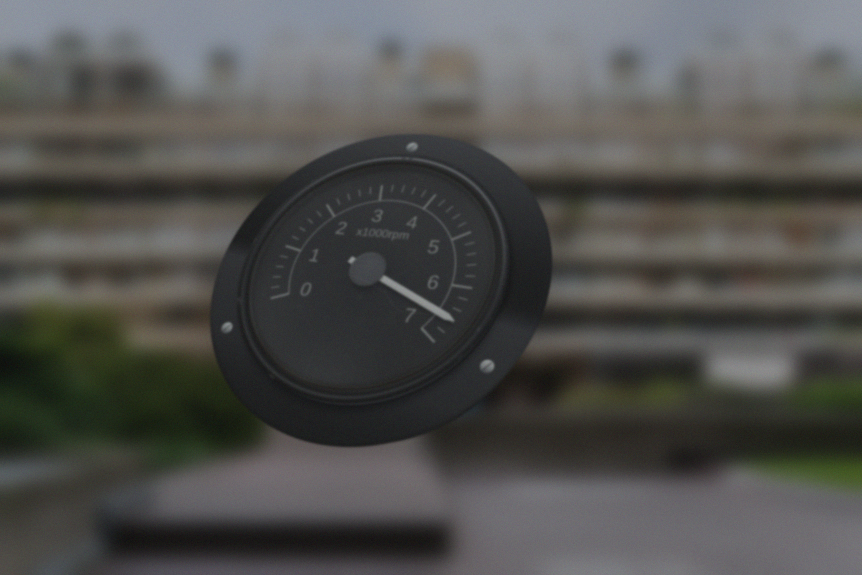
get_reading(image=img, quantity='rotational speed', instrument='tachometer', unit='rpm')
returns 6600 rpm
